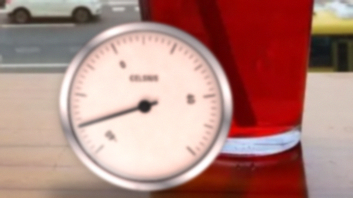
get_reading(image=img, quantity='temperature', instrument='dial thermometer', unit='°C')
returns -30 °C
